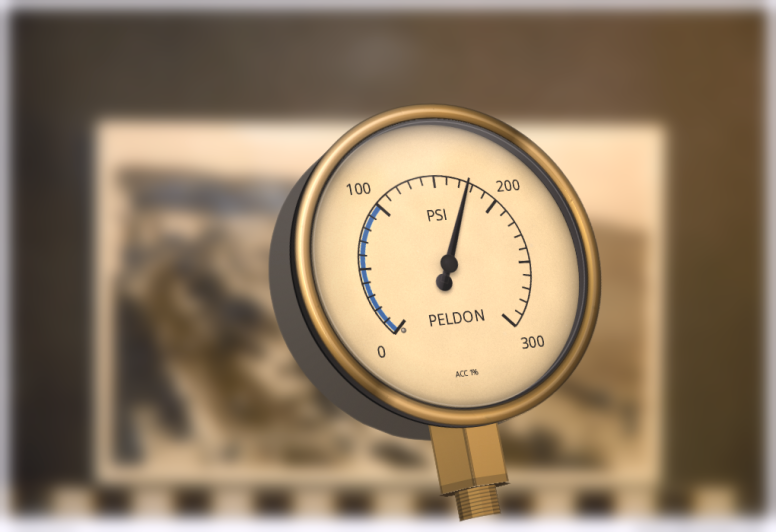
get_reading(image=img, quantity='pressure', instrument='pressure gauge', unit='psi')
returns 175 psi
